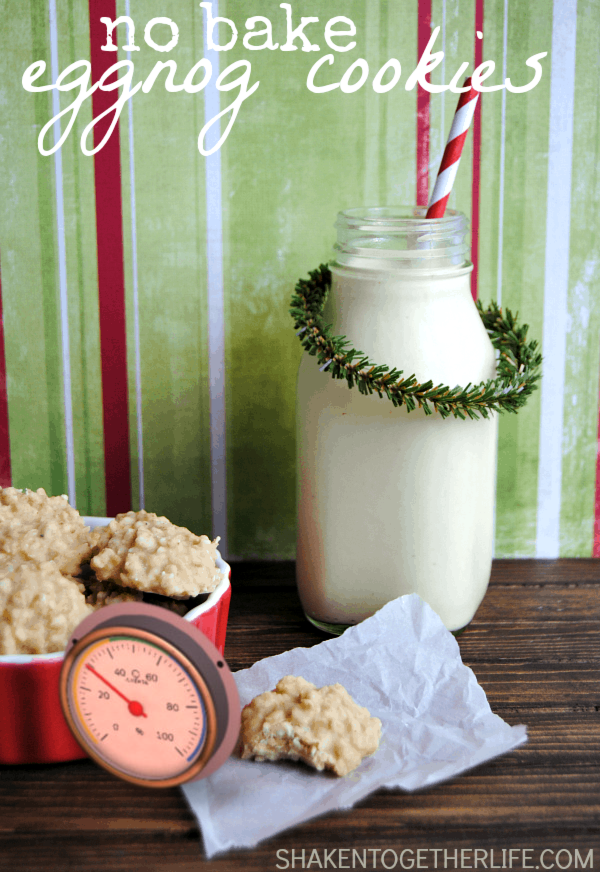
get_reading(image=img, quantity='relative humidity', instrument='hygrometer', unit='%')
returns 30 %
